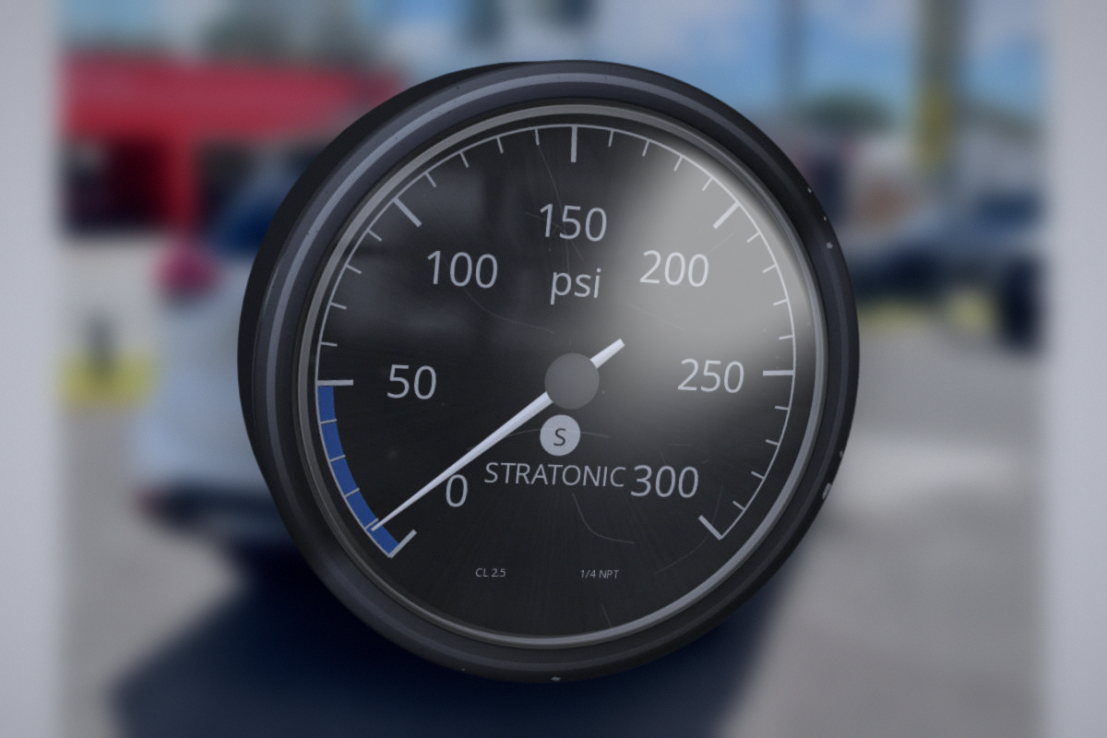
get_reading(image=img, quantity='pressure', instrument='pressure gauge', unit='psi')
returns 10 psi
